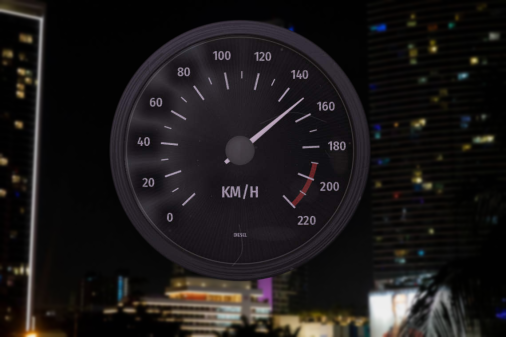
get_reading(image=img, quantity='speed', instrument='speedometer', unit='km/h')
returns 150 km/h
